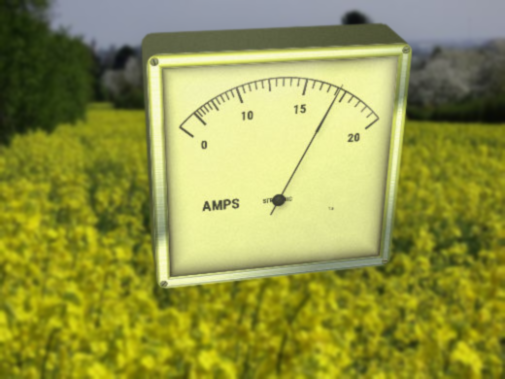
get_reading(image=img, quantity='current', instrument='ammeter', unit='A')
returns 17 A
